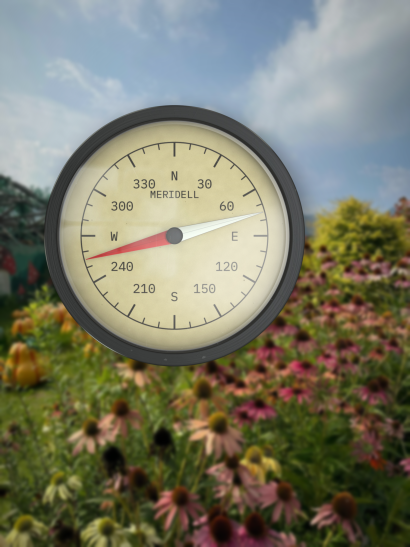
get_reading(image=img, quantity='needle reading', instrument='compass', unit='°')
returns 255 °
